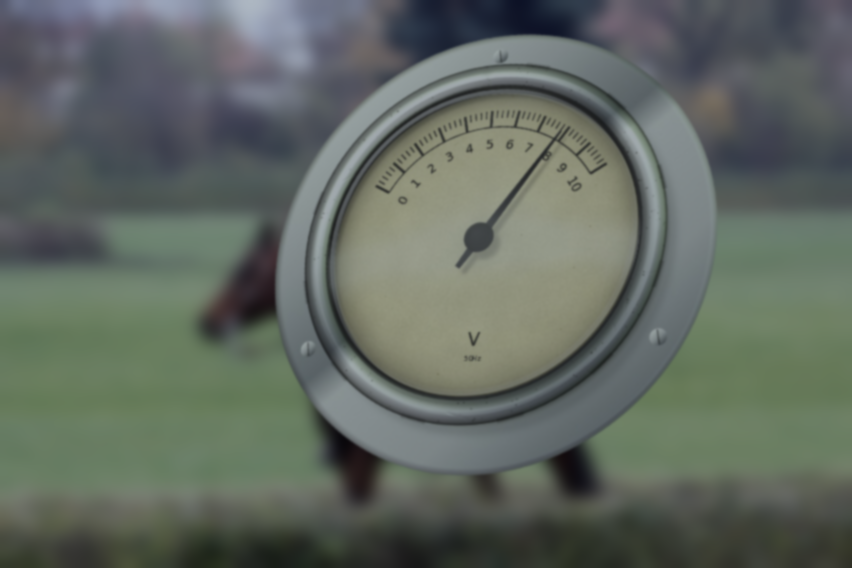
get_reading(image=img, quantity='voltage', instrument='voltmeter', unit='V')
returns 8 V
